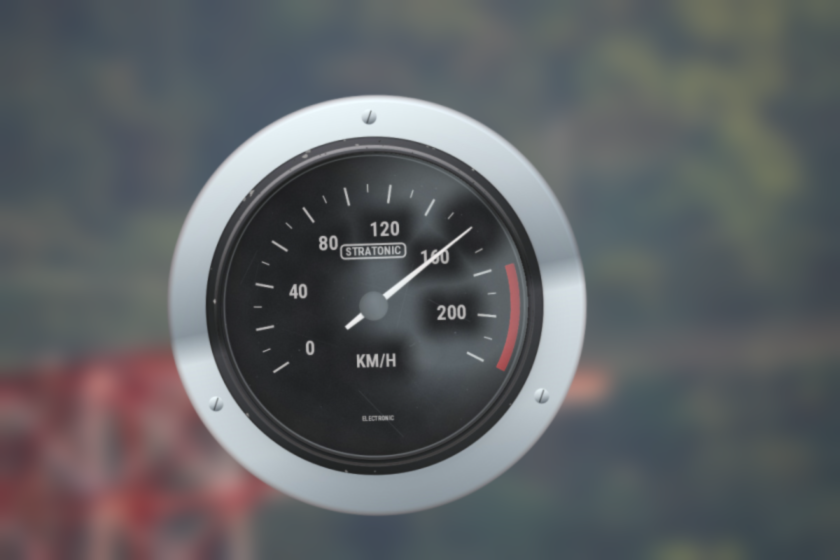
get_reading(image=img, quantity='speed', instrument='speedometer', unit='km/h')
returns 160 km/h
